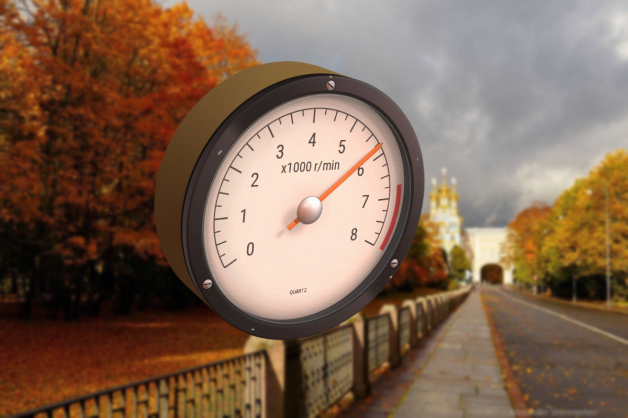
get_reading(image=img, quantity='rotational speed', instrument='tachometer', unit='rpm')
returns 5750 rpm
